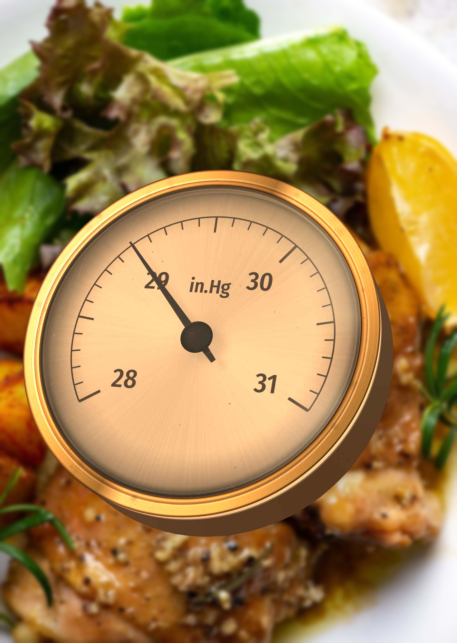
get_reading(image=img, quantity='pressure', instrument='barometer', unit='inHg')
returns 29 inHg
